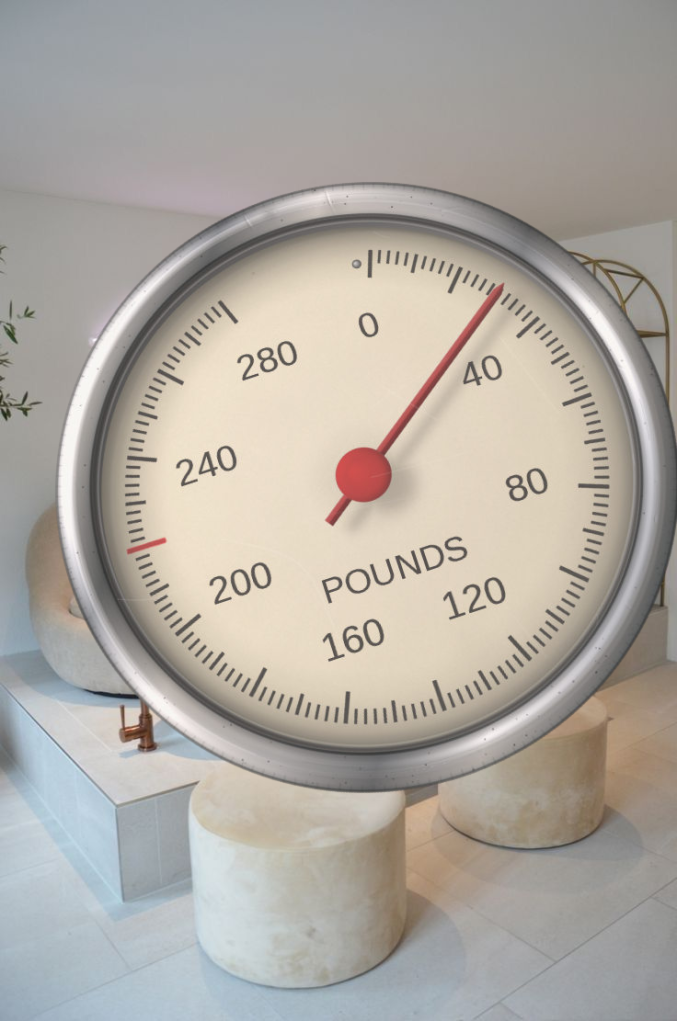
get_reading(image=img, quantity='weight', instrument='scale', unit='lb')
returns 30 lb
